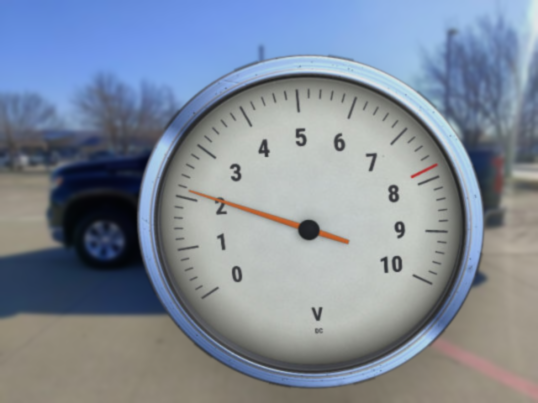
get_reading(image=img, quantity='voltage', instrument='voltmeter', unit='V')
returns 2.2 V
